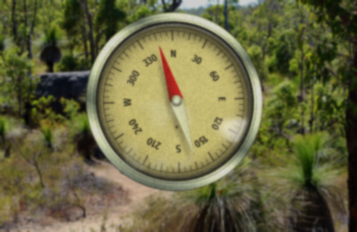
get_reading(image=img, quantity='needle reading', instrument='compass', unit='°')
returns 345 °
